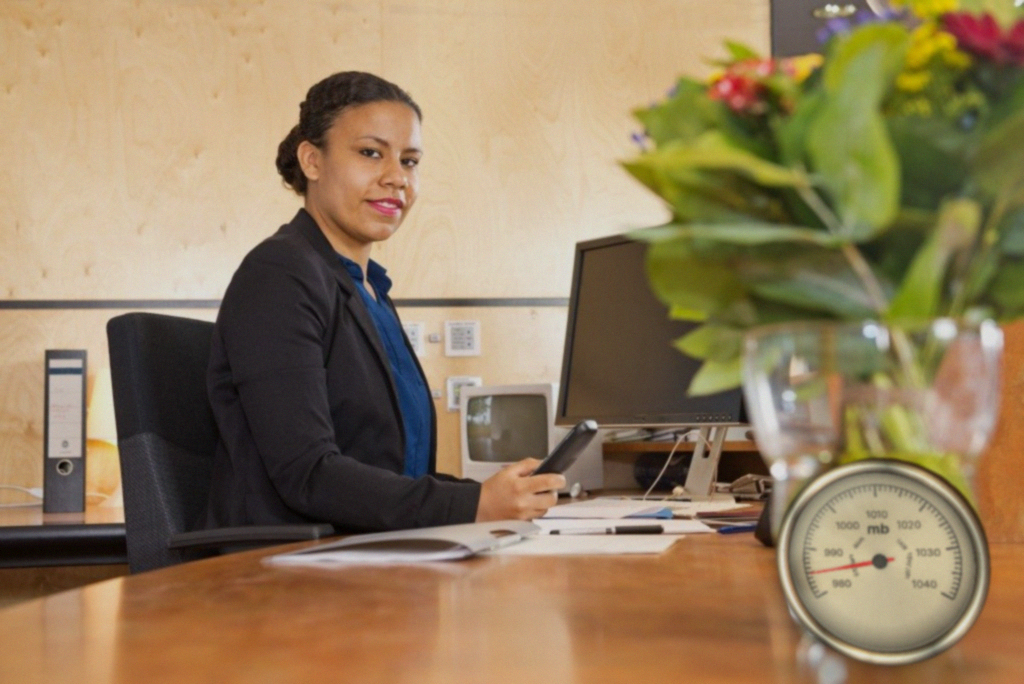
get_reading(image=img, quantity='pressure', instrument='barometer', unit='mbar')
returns 985 mbar
